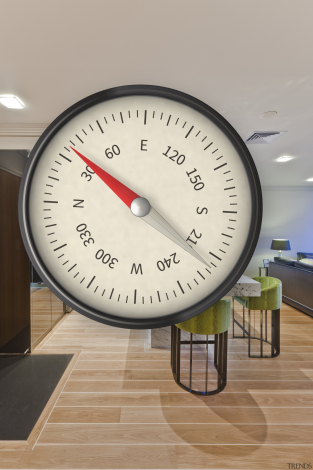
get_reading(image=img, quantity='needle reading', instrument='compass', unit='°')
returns 37.5 °
